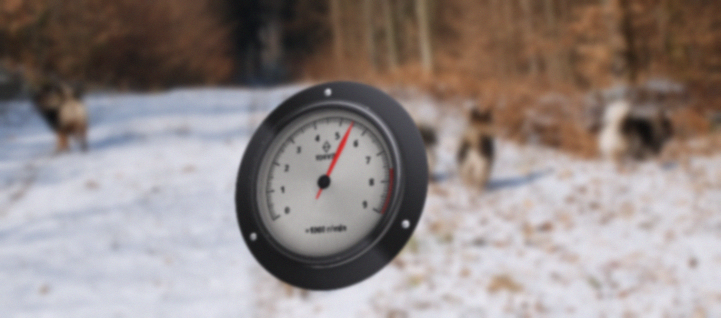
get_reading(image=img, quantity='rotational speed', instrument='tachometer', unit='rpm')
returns 5500 rpm
